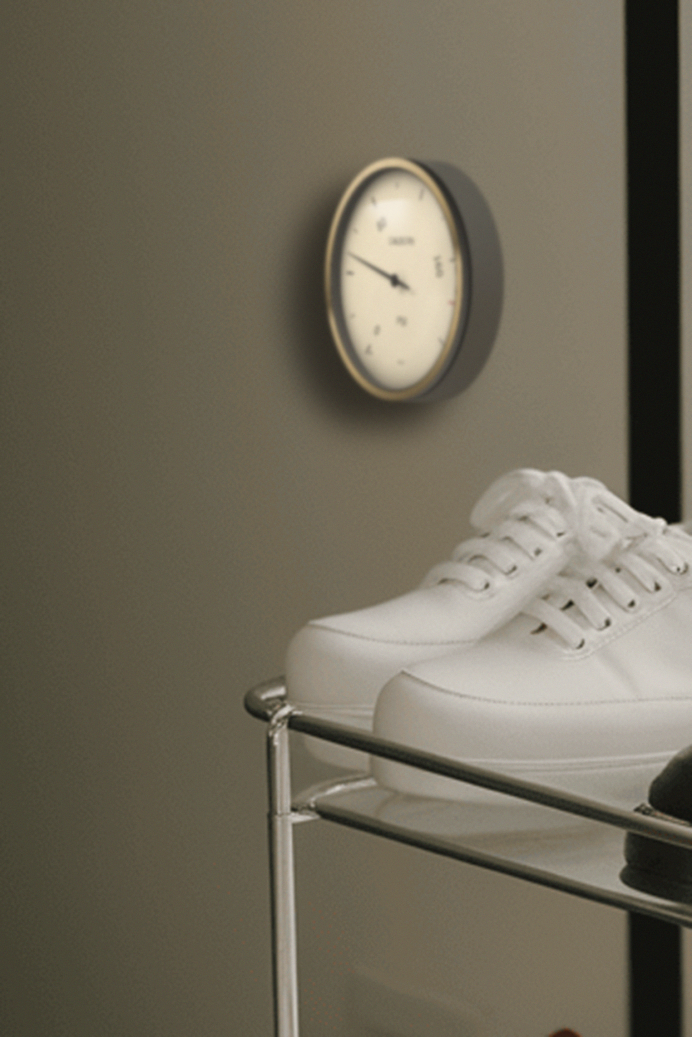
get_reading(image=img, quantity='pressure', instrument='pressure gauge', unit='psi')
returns 50 psi
